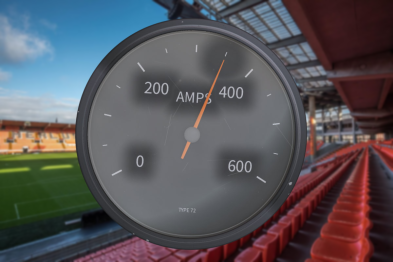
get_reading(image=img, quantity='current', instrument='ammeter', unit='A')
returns 350 A
